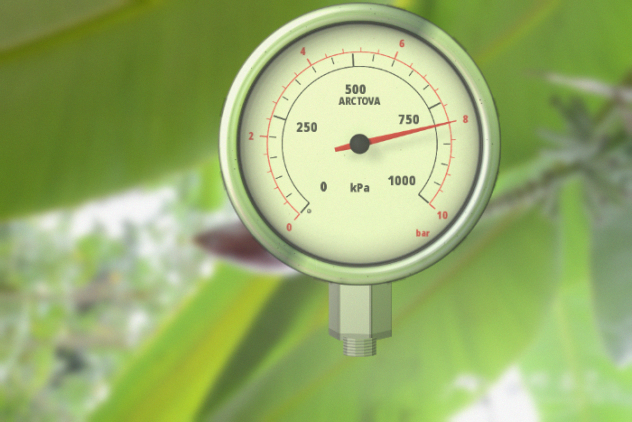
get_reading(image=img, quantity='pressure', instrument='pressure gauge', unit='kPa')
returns 800 kPa
